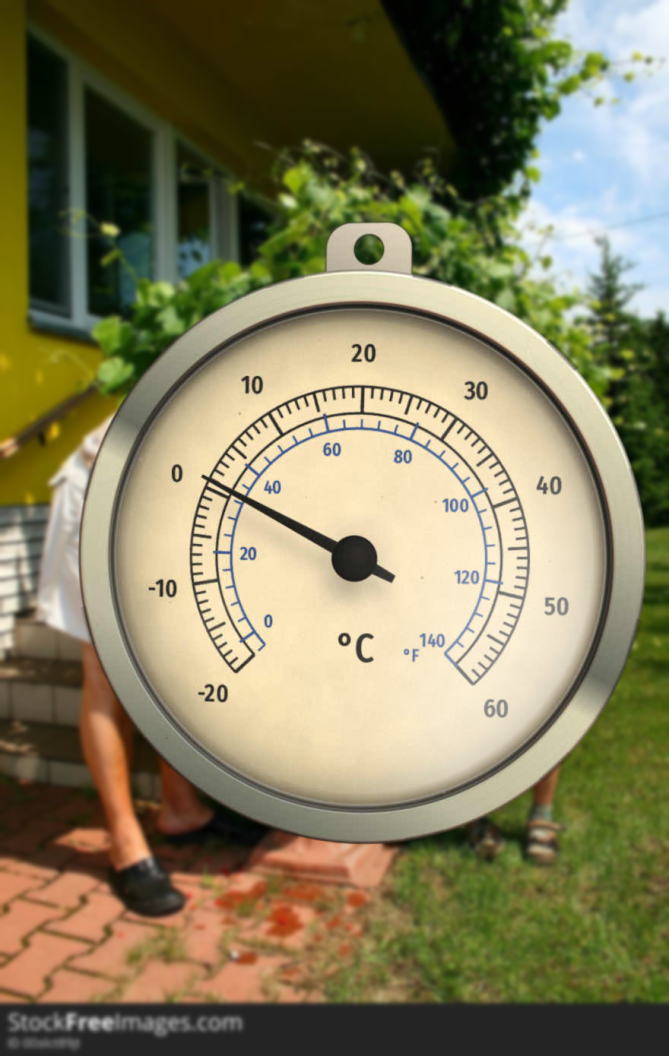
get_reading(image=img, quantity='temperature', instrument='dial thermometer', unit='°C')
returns 1 °C
